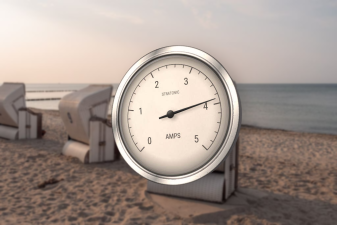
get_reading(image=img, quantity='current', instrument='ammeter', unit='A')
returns 3.9 A
